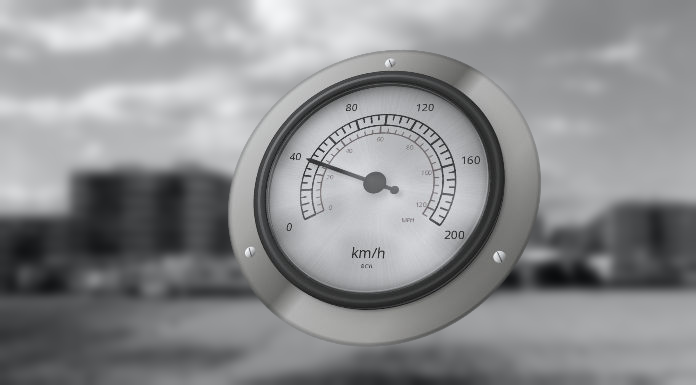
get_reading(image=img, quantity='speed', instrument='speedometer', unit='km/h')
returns 40 km/h
